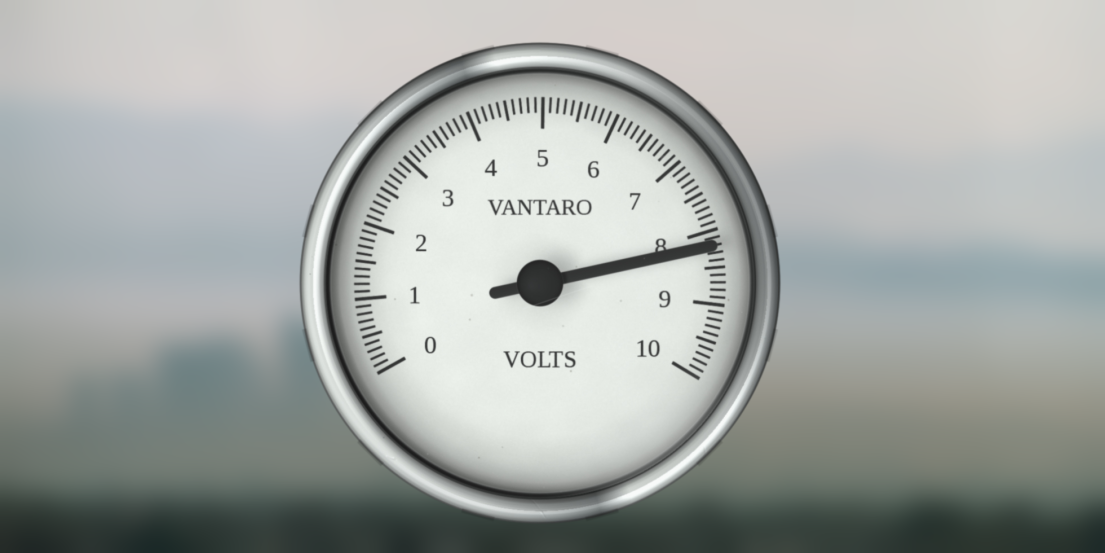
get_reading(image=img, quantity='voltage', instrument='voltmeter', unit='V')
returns 8.2 V
